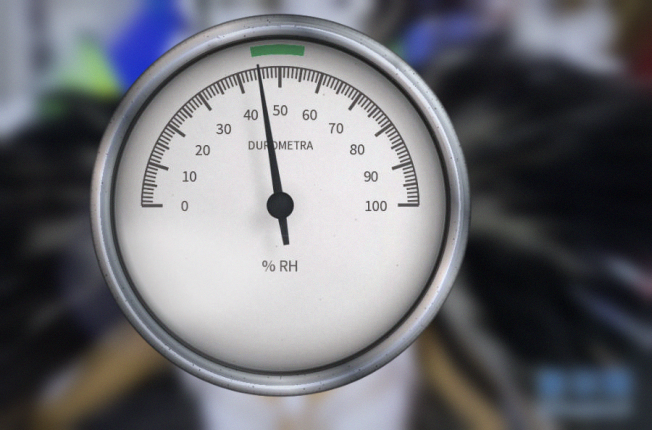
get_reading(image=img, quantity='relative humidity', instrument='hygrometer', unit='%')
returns 45 %
